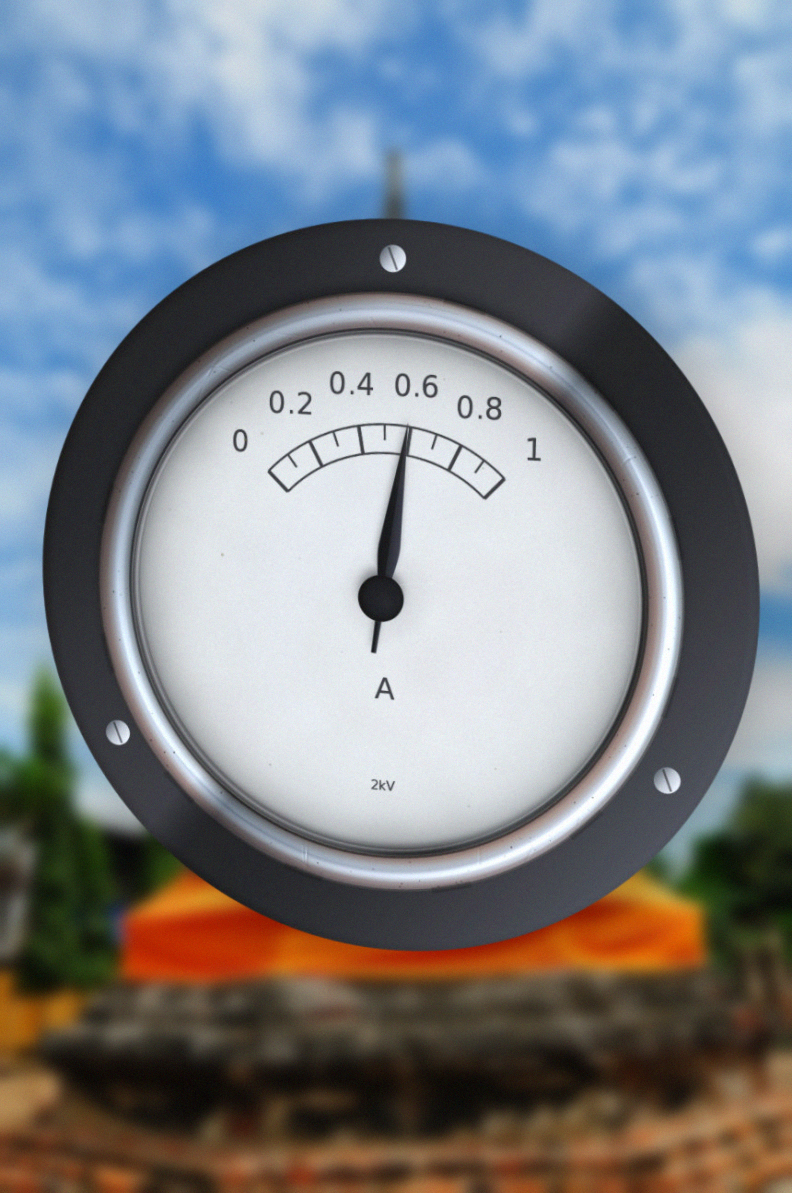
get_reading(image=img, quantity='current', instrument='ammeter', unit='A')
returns 0.6 A
